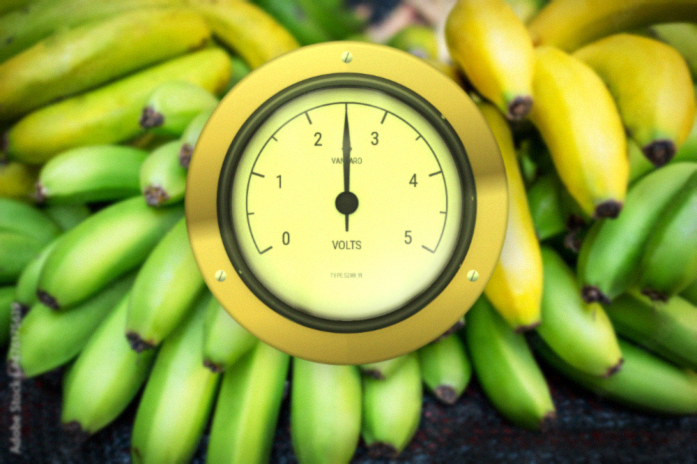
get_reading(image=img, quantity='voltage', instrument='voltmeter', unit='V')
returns 2.5 V
